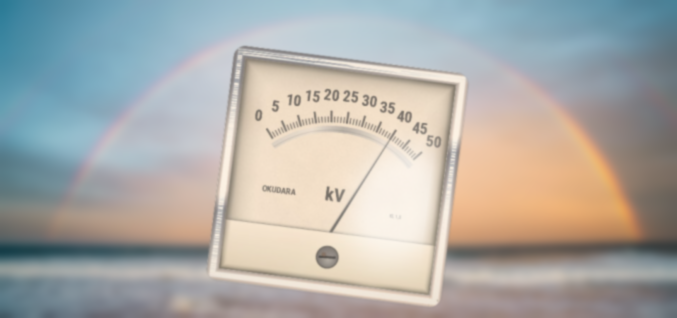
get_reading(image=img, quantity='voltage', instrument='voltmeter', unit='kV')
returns 40 kV
